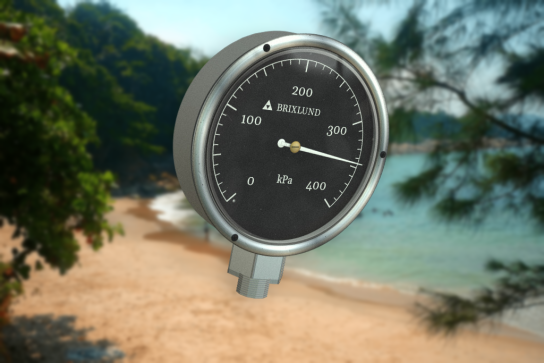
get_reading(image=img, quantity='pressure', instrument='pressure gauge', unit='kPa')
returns 345 kPa
